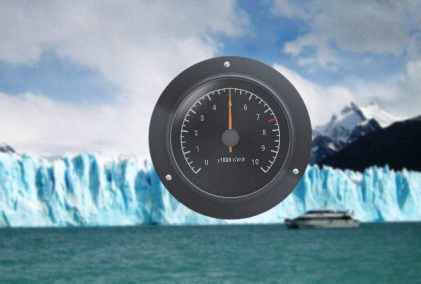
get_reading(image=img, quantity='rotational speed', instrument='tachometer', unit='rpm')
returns 5000 rpm
